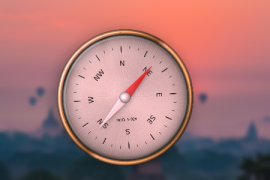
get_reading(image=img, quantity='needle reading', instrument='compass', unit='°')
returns 45 °
